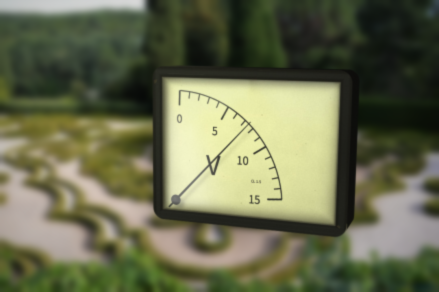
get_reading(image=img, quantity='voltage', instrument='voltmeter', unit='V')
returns 7.5 V
